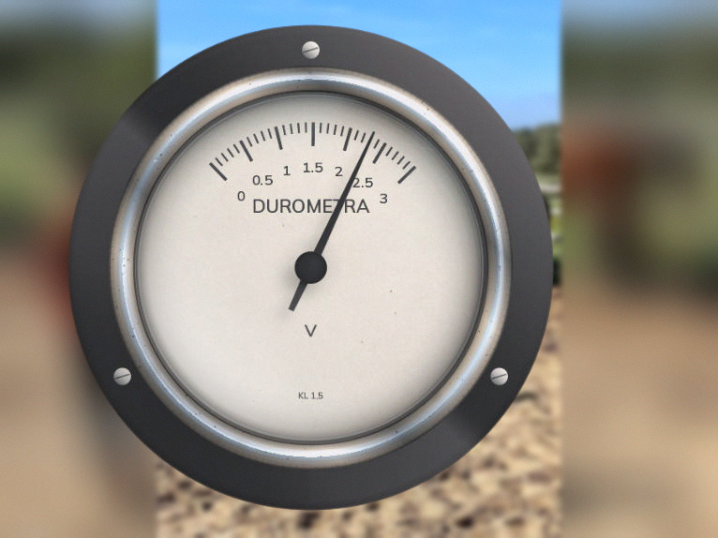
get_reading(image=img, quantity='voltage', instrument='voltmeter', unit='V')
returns 2.3 V
